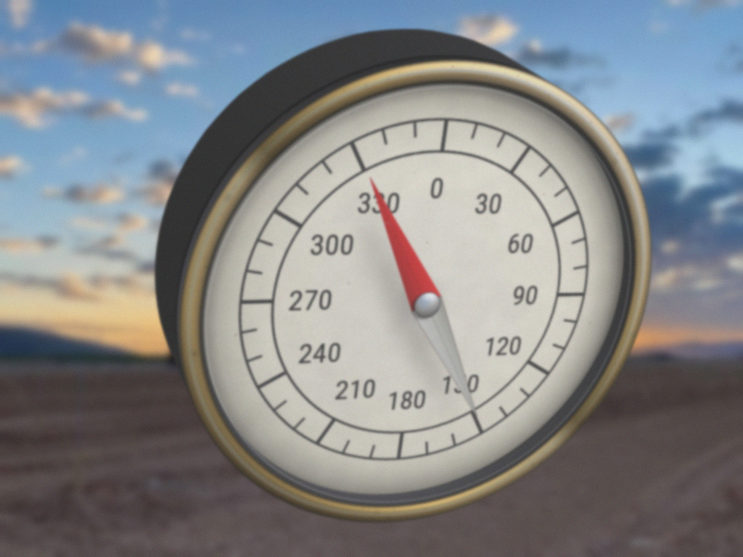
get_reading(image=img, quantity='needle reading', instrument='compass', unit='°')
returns 330 °
